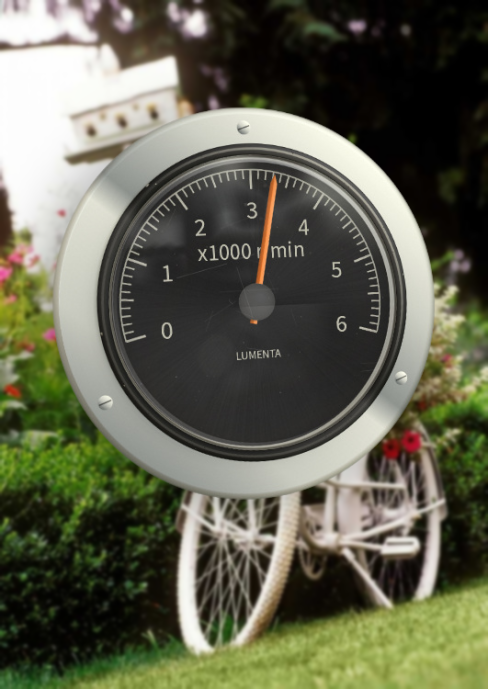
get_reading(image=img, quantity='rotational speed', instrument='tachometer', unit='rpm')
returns 3300 rpm
